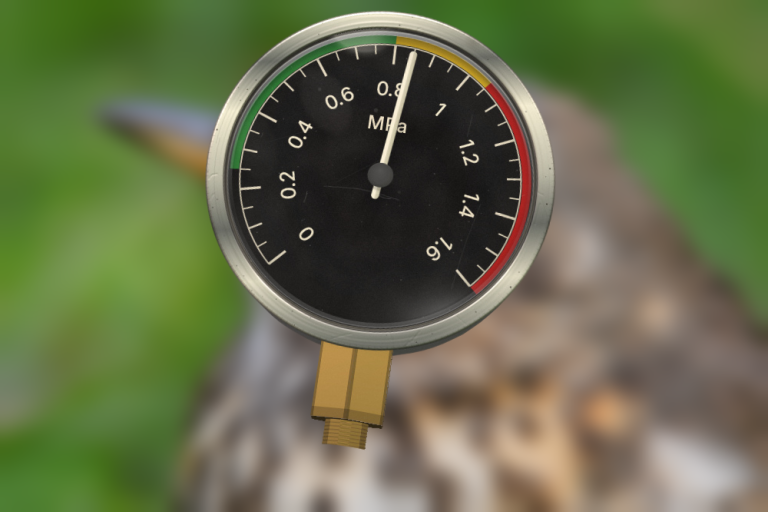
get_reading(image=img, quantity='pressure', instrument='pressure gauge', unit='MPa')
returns 0.85 MPa
